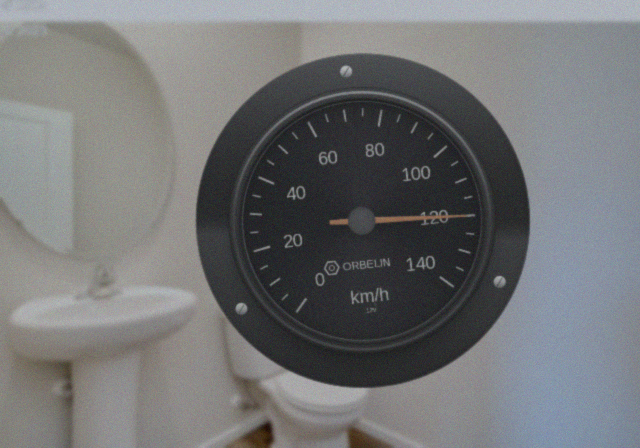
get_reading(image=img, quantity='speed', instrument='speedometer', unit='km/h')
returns 120 km/h
